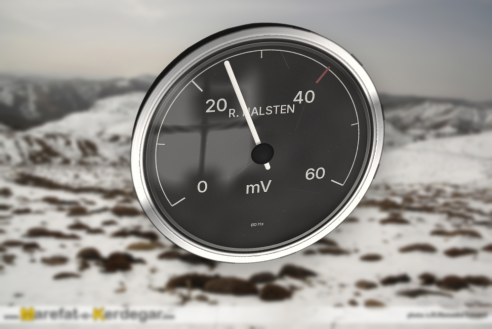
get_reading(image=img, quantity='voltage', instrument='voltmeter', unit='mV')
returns 25 mV
